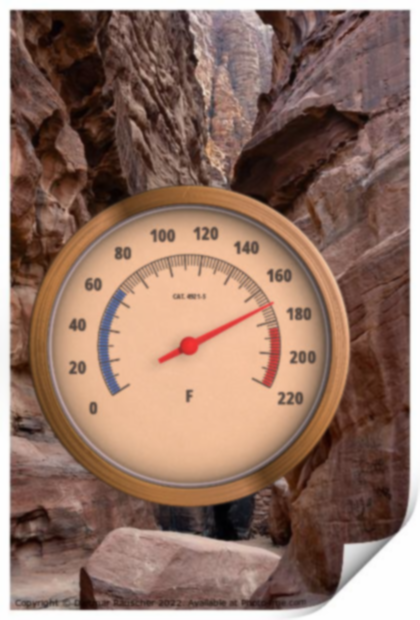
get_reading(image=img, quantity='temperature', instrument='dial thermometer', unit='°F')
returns 170 °F
